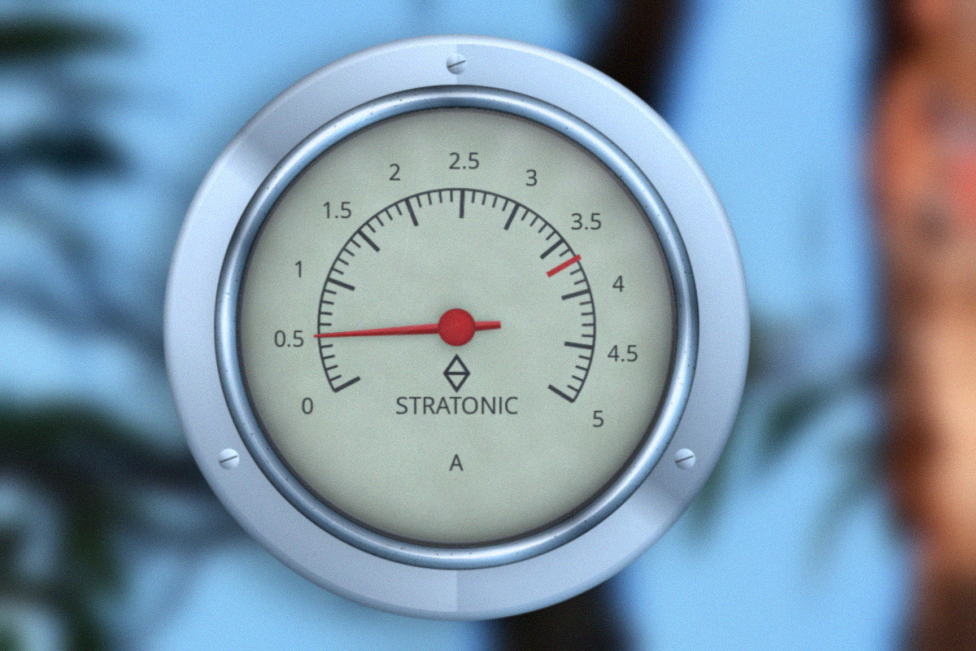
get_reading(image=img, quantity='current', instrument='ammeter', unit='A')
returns 0.5 A
